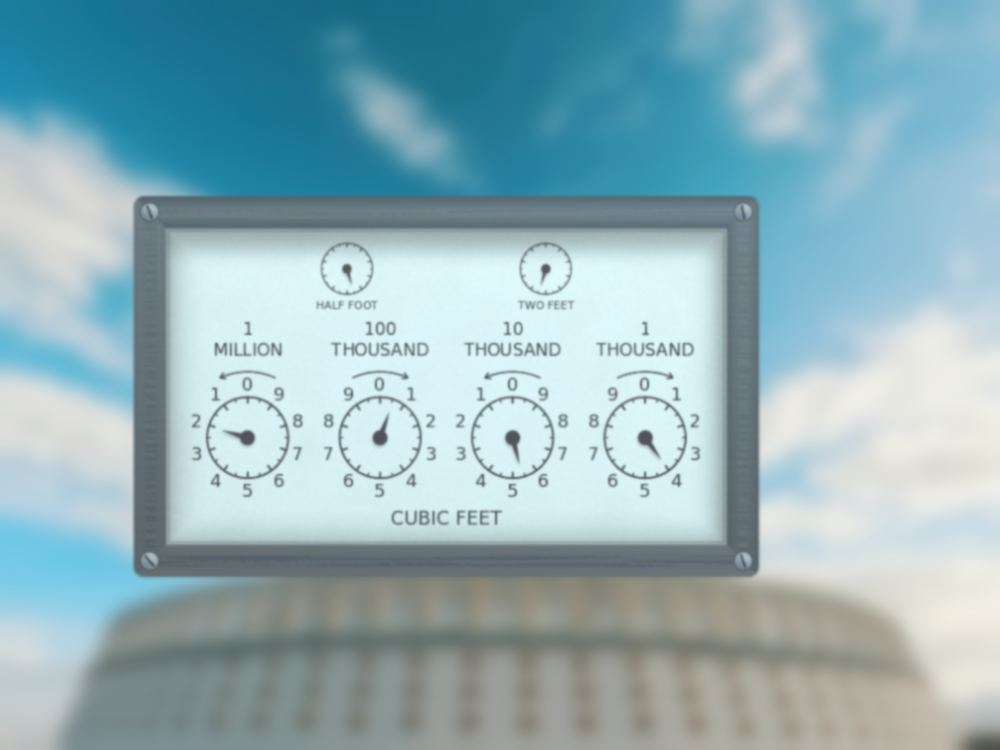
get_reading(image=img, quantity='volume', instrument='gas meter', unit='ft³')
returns 205400 ft³
